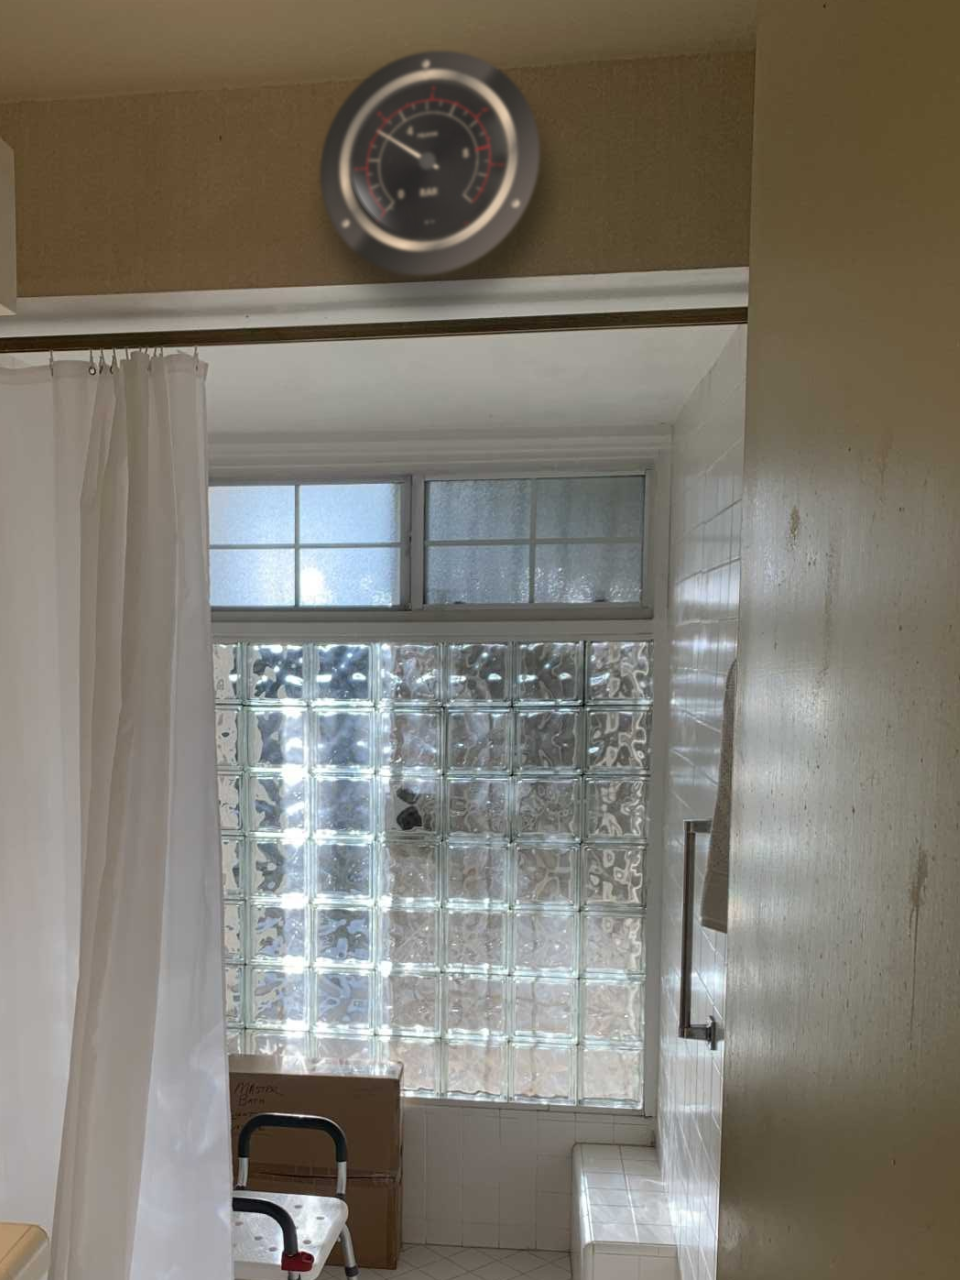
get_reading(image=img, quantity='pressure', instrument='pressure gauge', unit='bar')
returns 3 bar
